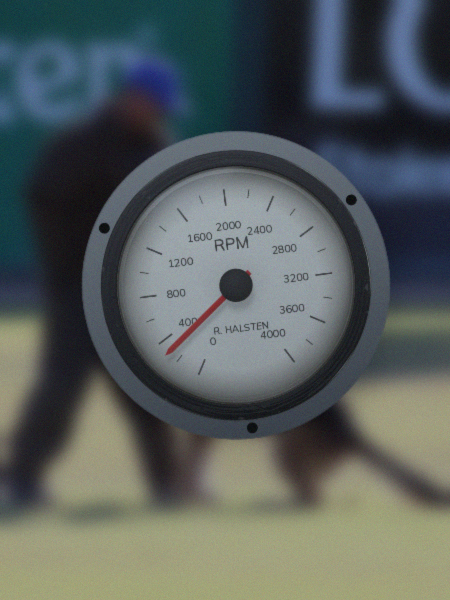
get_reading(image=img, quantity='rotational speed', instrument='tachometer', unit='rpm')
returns 300 rpm
